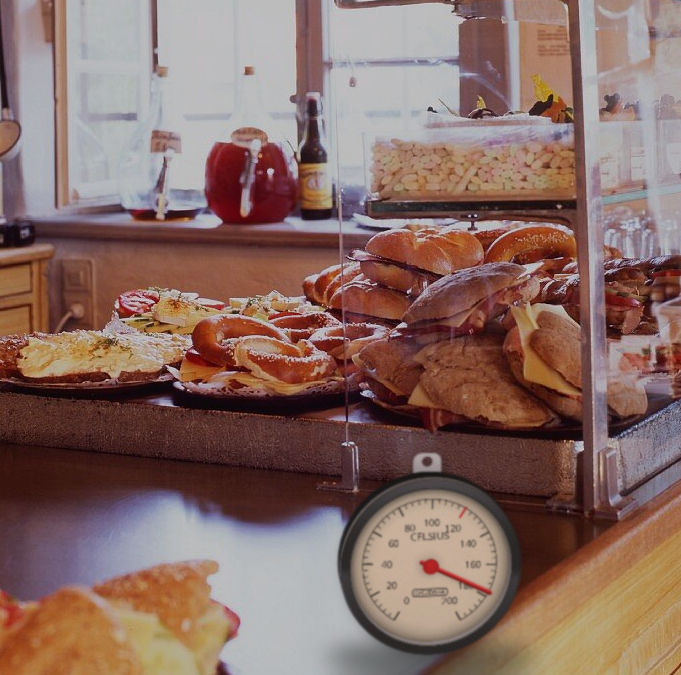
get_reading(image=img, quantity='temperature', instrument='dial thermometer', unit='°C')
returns 176 °C
